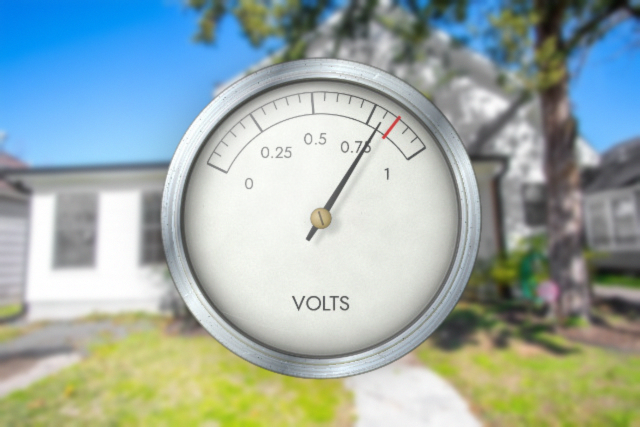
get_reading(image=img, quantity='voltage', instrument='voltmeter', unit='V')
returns 0.8 V
